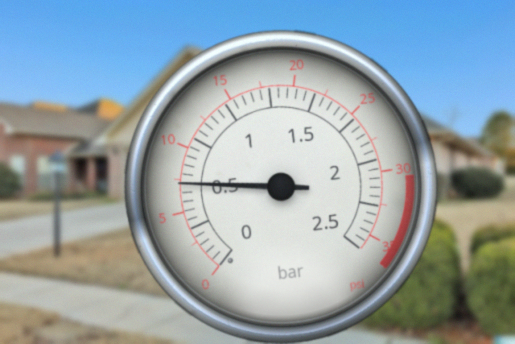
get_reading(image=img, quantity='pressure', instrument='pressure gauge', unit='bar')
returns 0.5 bar
